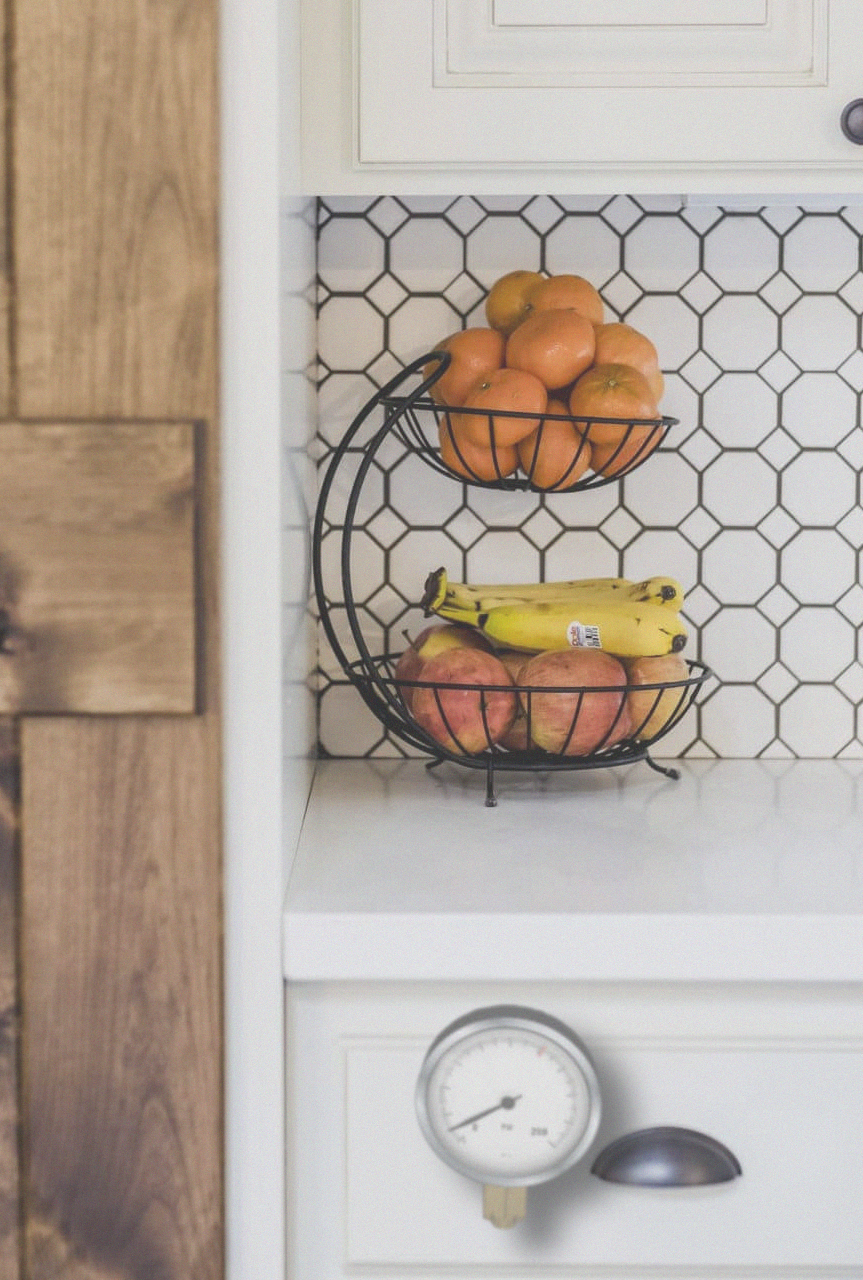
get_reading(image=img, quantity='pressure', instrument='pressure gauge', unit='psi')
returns 10 psi
